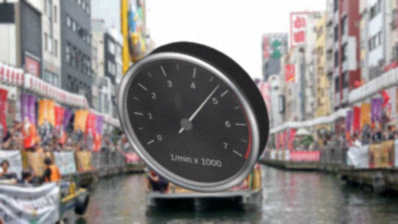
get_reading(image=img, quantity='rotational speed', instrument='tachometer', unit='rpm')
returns 4750 rpm
